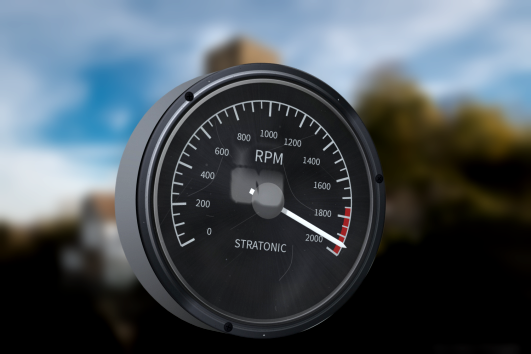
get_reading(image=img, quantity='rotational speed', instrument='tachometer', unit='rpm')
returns 1950 rpm
